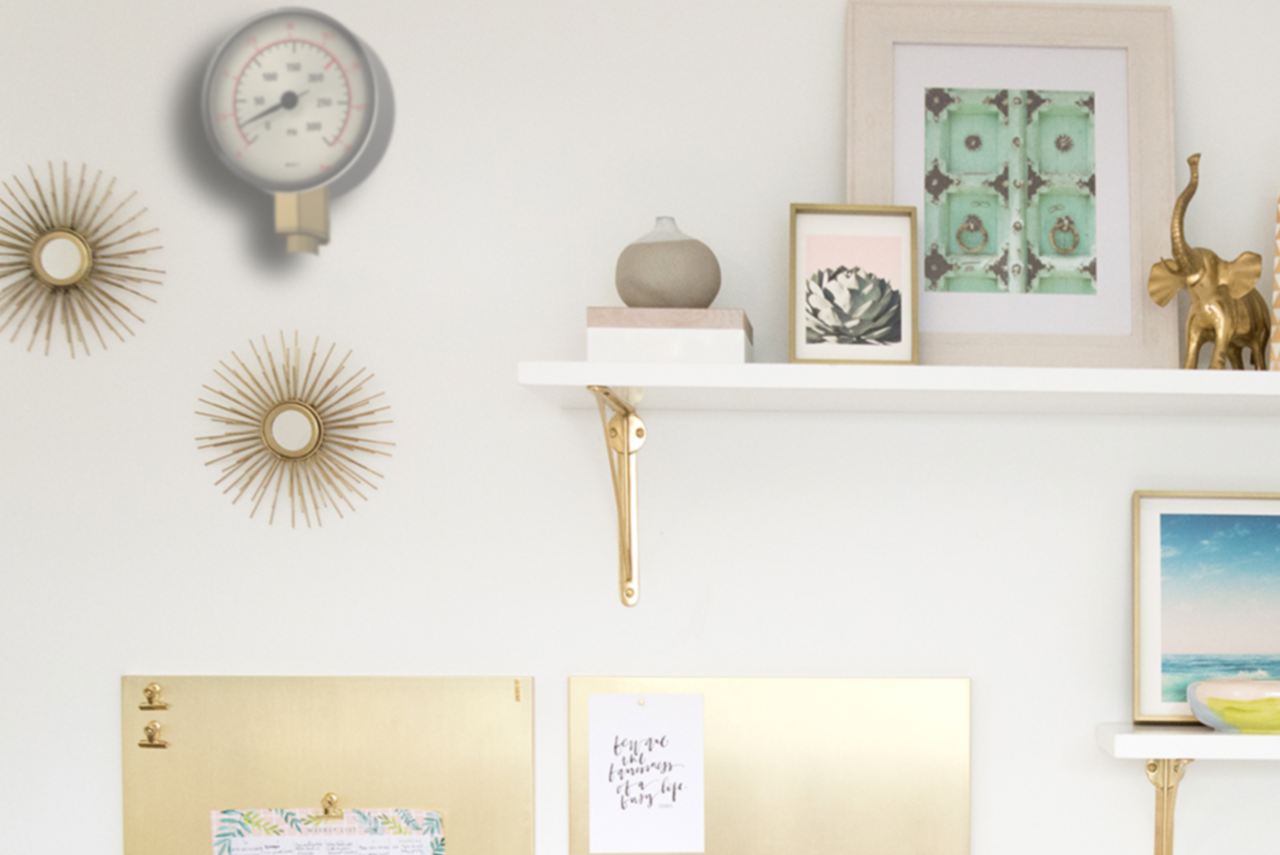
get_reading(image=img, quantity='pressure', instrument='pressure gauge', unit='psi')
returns 20 psi
